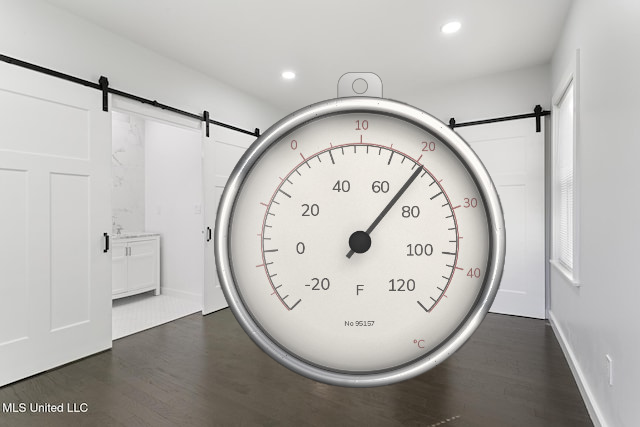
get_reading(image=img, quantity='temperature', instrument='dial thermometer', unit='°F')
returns 70 °F
